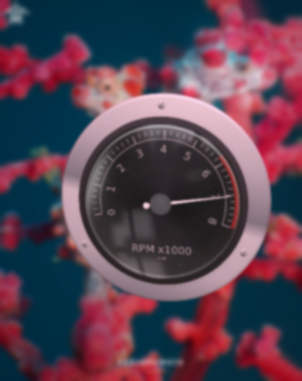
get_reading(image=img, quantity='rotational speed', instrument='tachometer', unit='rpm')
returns 7000 rpm
